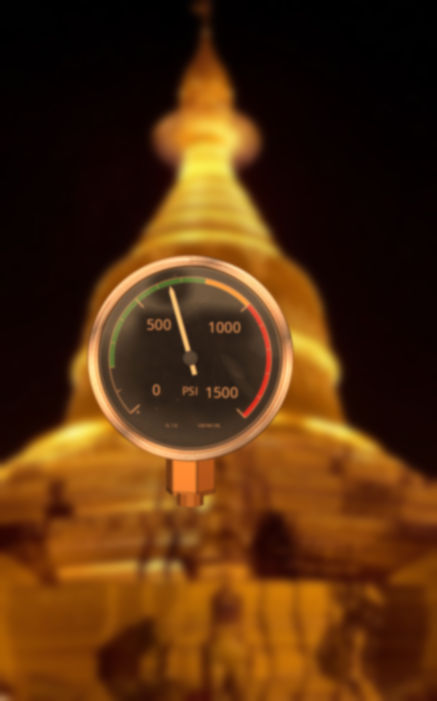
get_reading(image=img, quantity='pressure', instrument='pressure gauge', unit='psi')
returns 650 psi
